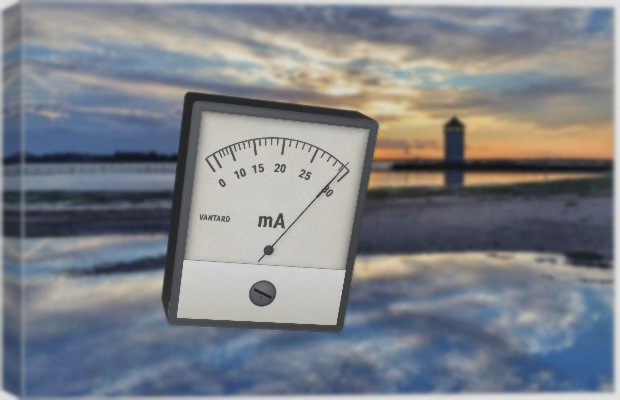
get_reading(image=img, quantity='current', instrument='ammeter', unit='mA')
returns 29 mA
